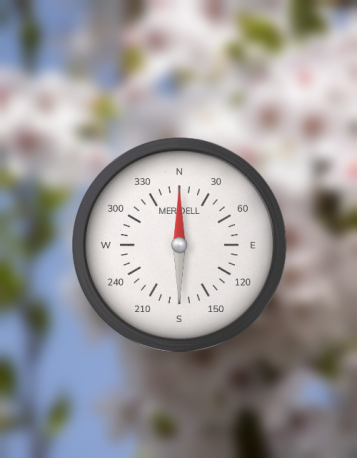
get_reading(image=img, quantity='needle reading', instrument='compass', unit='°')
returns 0 °
